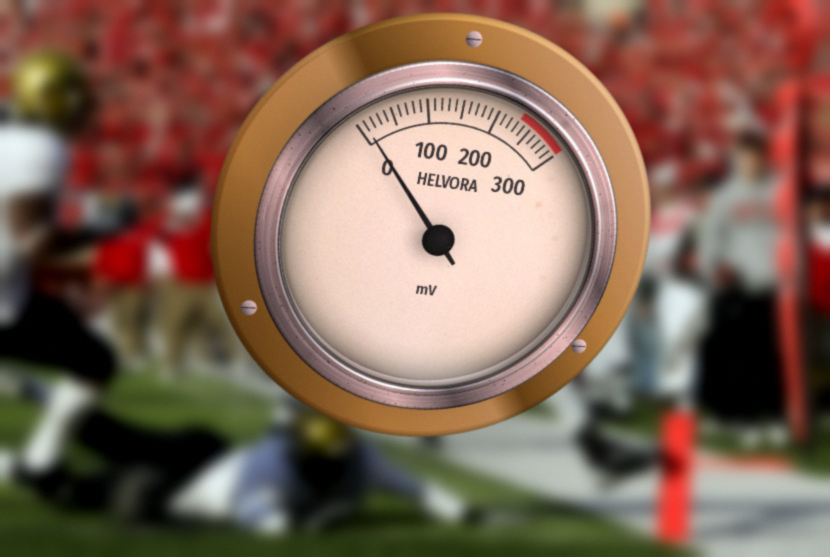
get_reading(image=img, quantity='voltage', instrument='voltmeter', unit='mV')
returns 10 mV
